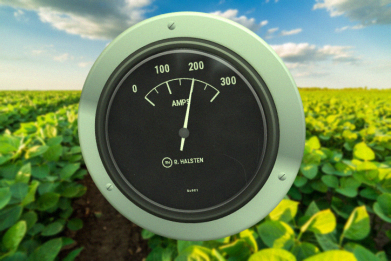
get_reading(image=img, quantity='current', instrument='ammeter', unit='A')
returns 200 A
